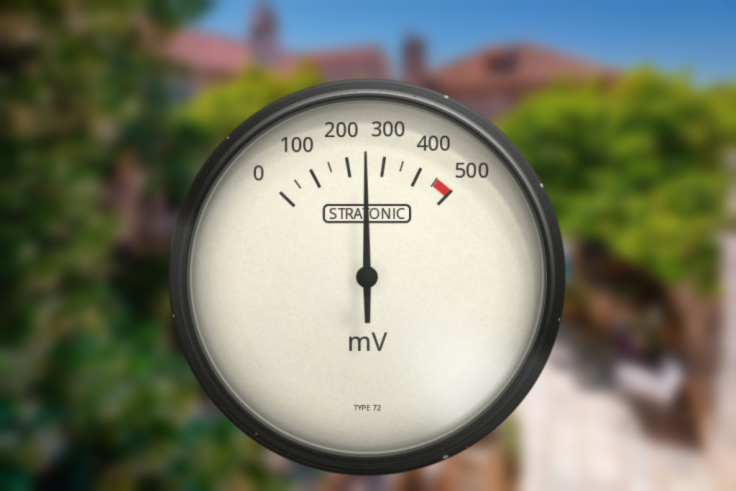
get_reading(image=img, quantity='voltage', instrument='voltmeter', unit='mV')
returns 250 mV
